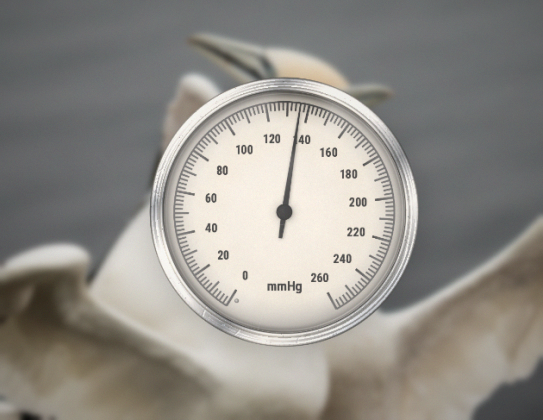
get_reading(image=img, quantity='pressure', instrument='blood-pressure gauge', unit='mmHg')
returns 136 mmHg
